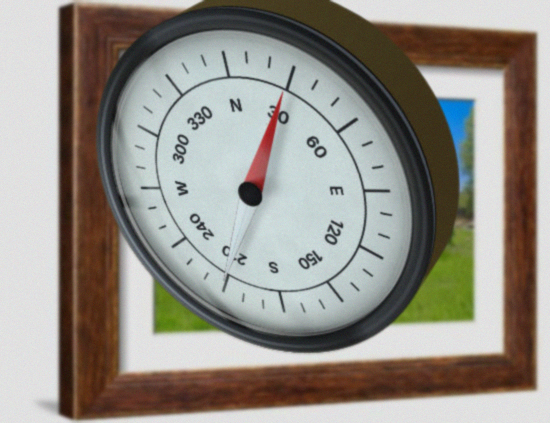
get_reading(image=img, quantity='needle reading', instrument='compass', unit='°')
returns 30 °
